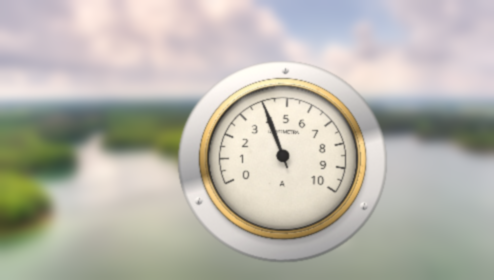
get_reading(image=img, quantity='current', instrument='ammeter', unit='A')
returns 4 A
